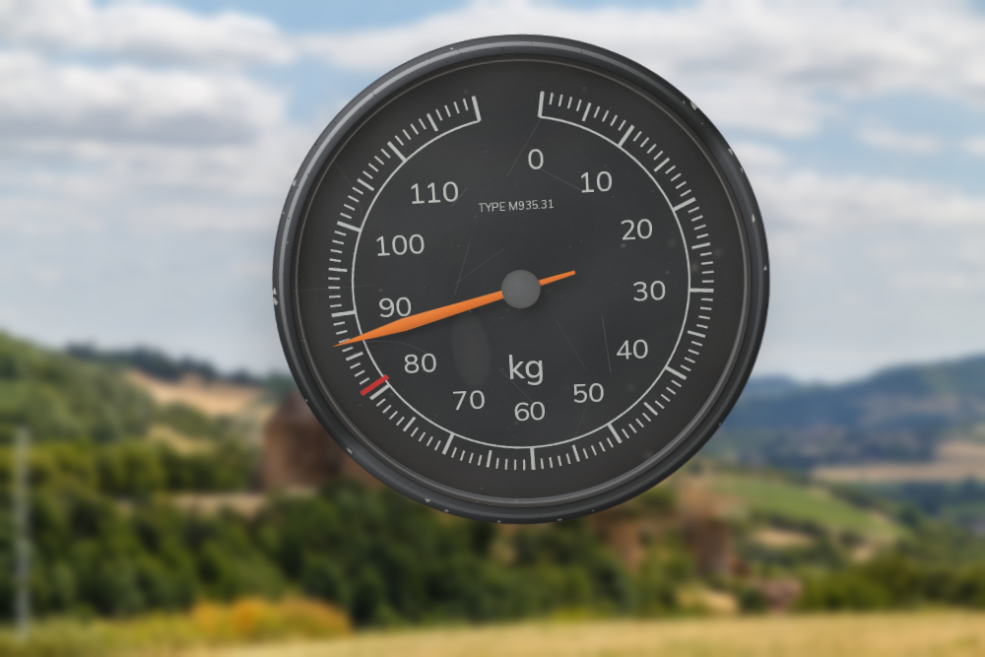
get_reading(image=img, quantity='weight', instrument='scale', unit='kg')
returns 87 kg
